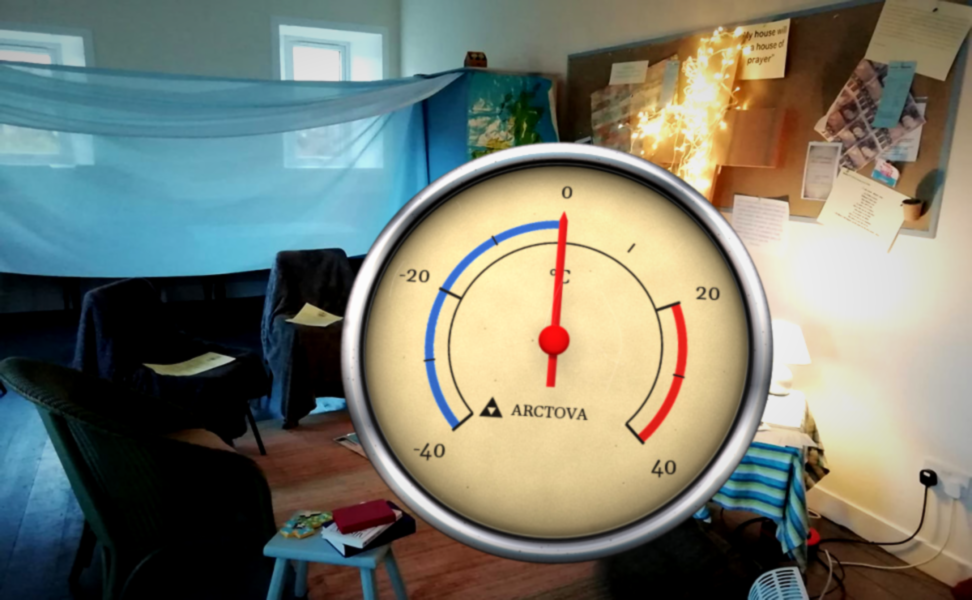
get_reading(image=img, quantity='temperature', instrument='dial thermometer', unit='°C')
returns 0 °C
